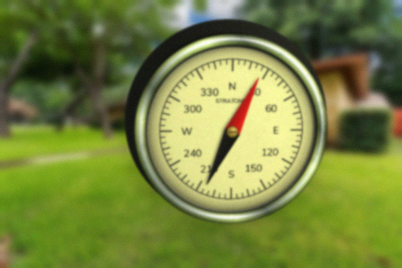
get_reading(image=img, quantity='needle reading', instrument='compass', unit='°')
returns 25 °
